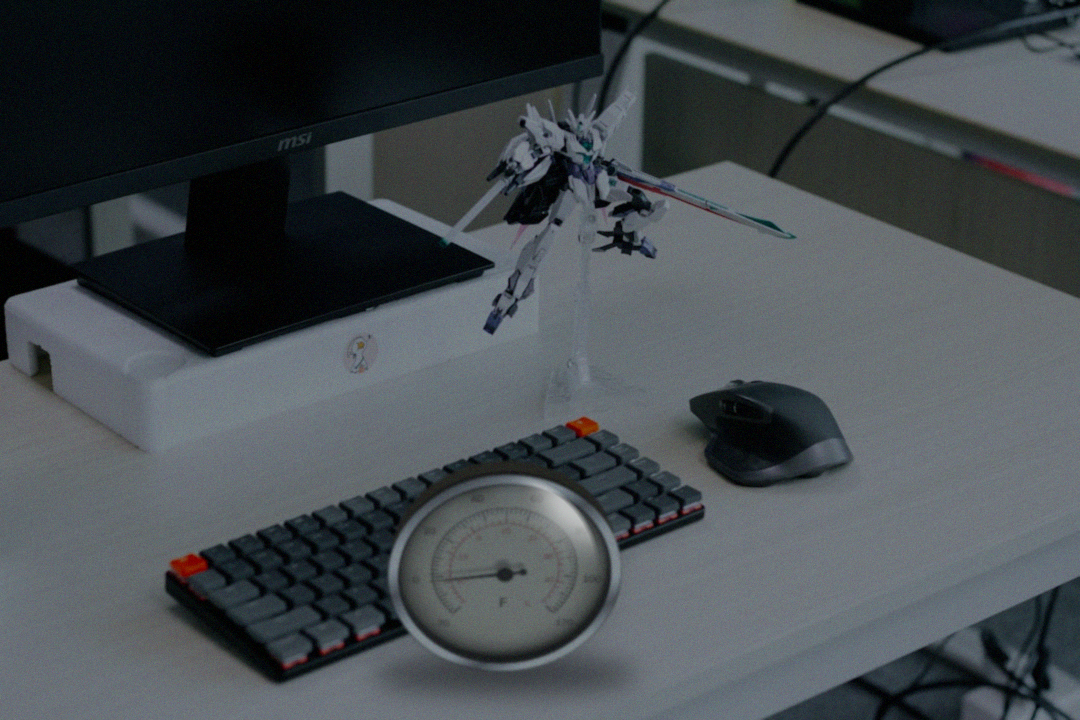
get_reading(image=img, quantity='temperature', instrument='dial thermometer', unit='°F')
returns 0 °F
